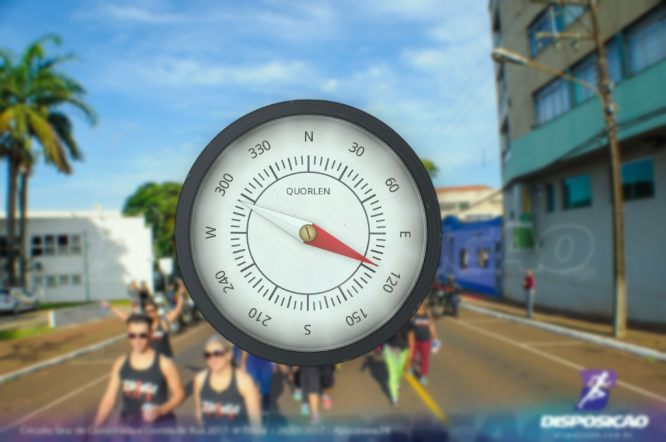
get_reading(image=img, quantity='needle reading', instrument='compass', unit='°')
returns 115 °
